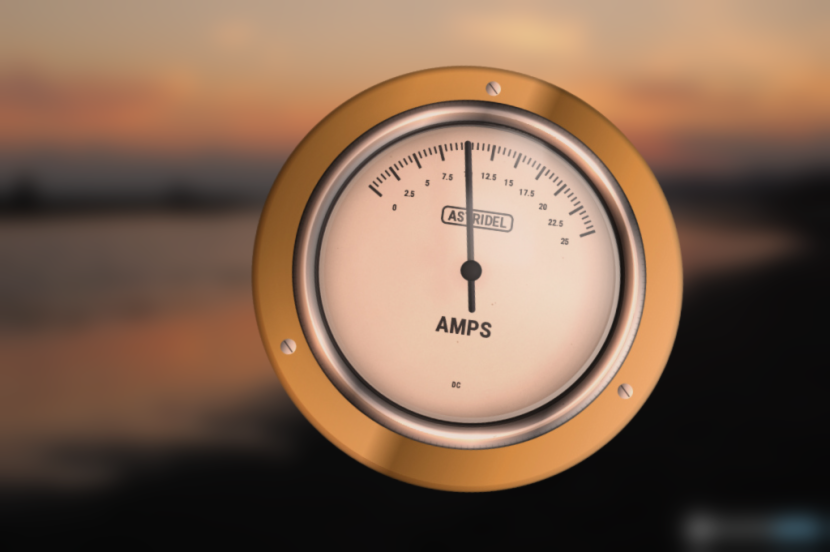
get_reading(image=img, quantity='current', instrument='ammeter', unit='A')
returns 10 A
